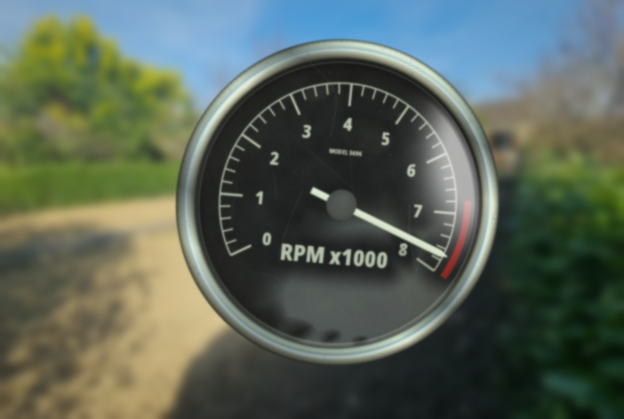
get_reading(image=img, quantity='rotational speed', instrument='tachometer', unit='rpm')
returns 7700 rpm
